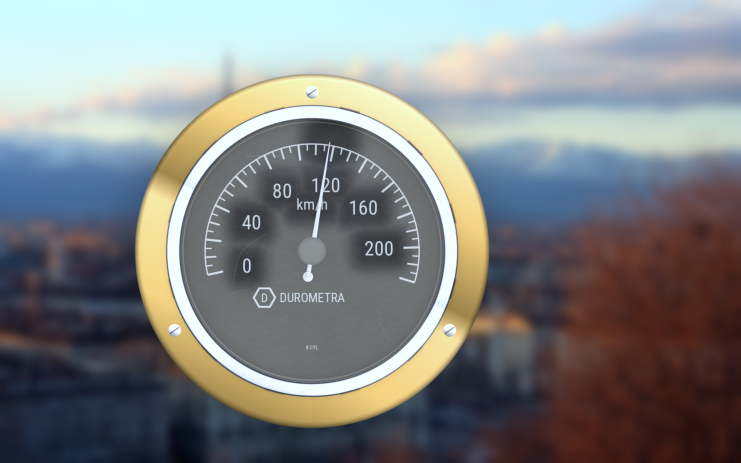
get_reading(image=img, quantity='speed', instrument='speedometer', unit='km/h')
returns 117.5 km/h
